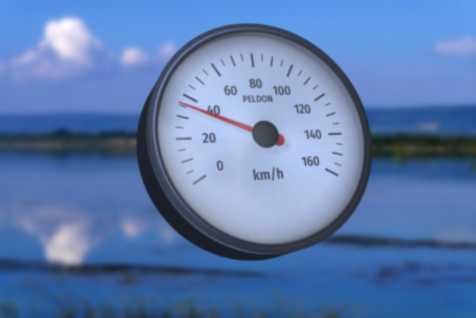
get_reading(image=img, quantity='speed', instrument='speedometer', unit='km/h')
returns 35 km/h
